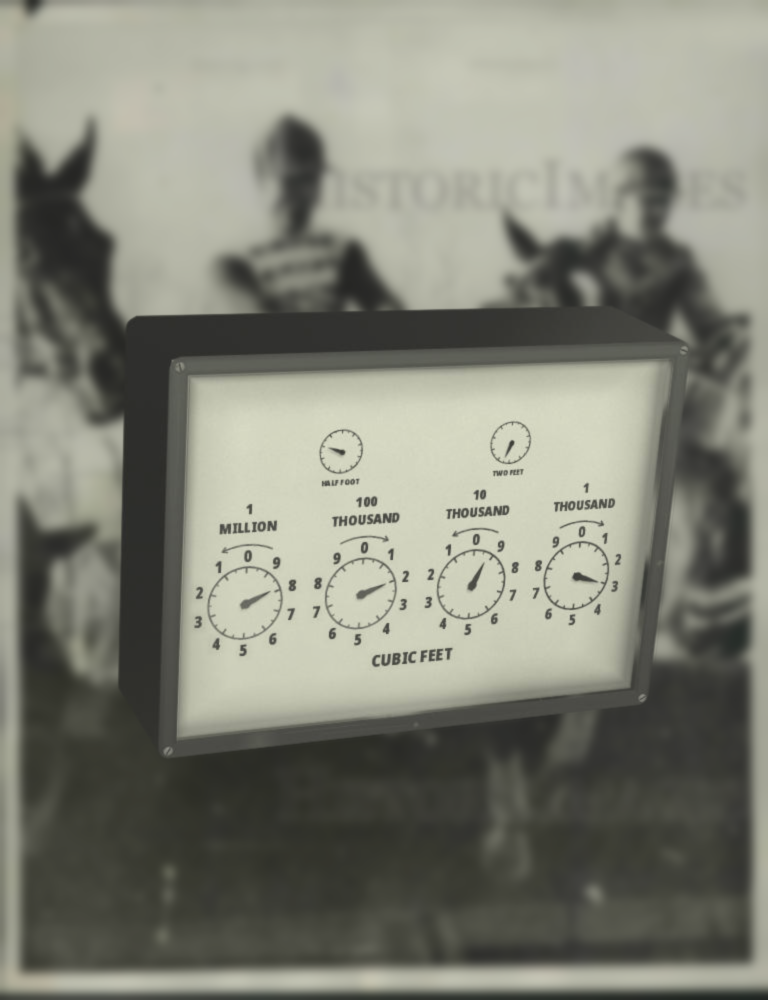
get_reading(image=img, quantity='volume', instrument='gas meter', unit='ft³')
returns 819300 ft³
